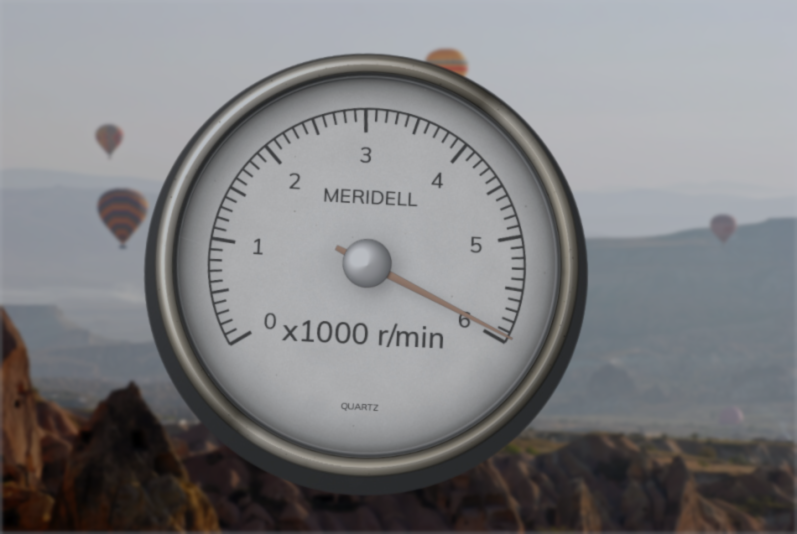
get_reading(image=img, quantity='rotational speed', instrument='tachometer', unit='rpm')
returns 5950 rpm
